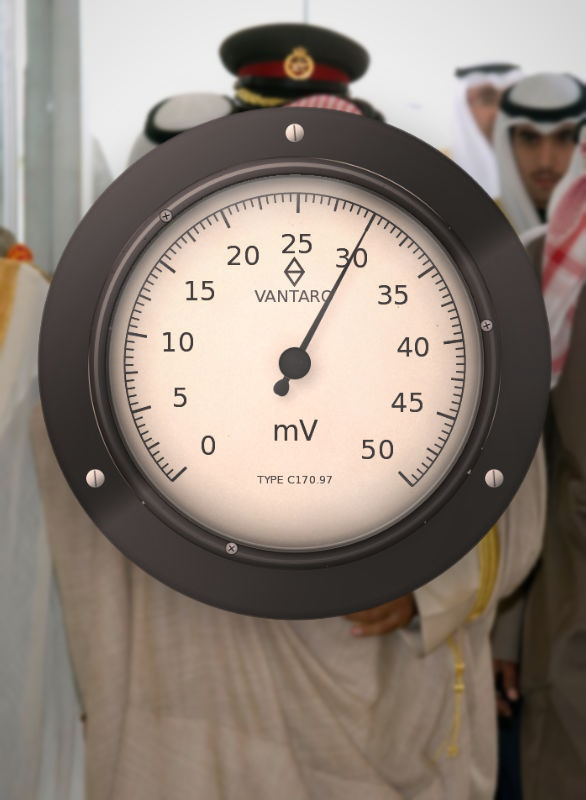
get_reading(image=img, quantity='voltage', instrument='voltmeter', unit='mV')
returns 30 mV
